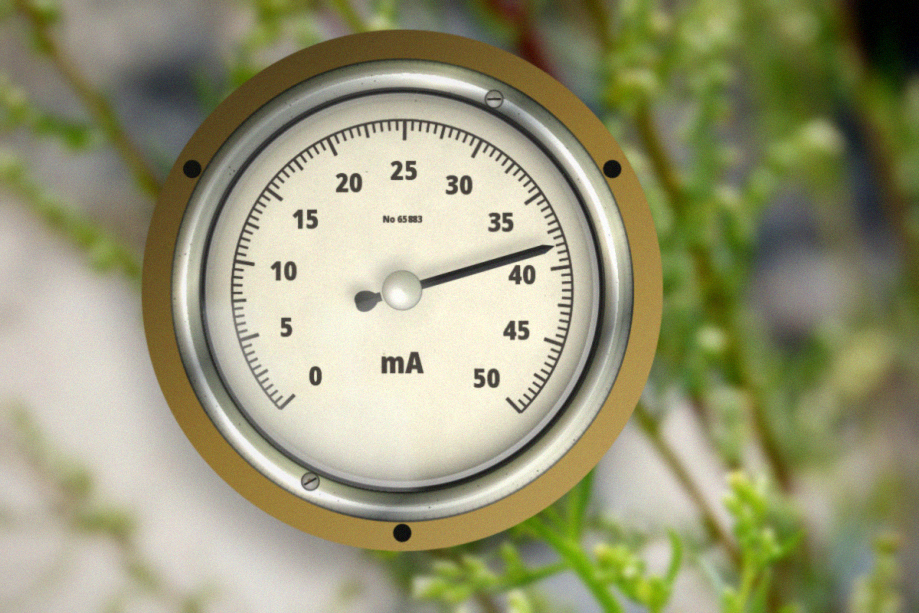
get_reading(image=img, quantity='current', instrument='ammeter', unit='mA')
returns 38.5 mA
